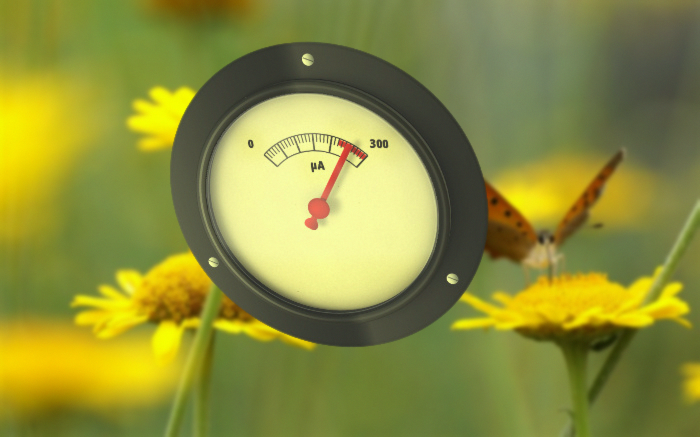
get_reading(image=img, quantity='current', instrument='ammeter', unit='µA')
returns 250 µA
